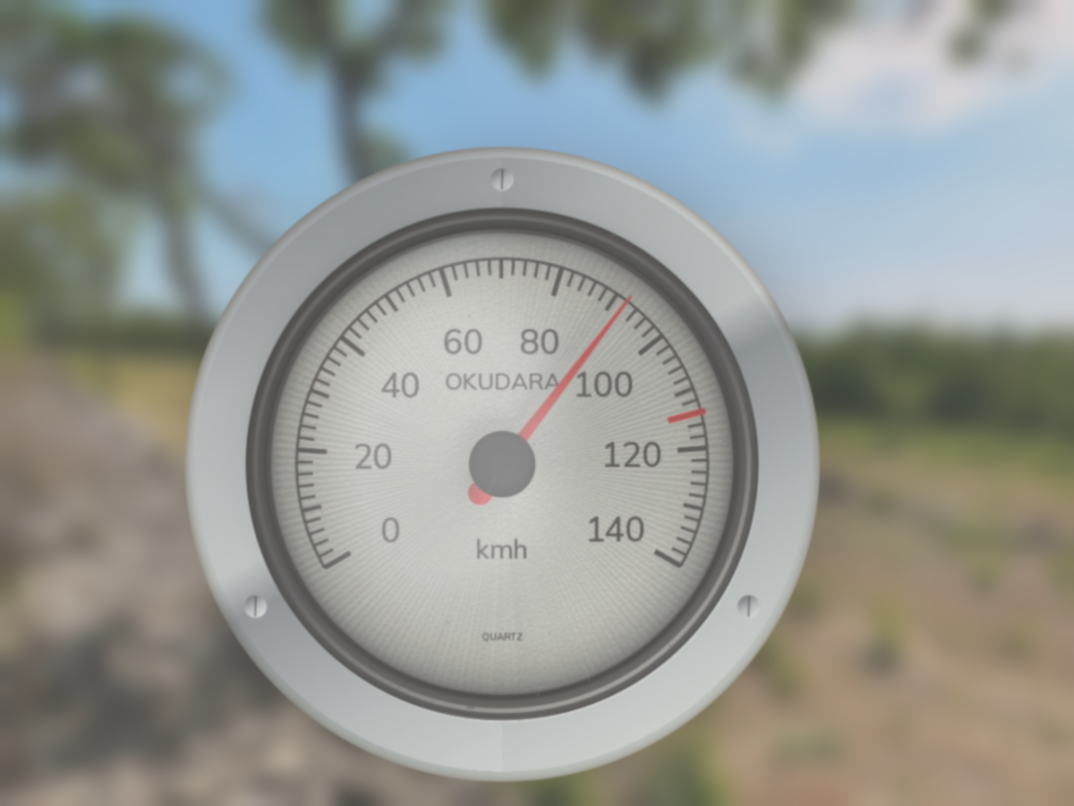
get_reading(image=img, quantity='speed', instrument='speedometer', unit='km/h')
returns 92 km/h
